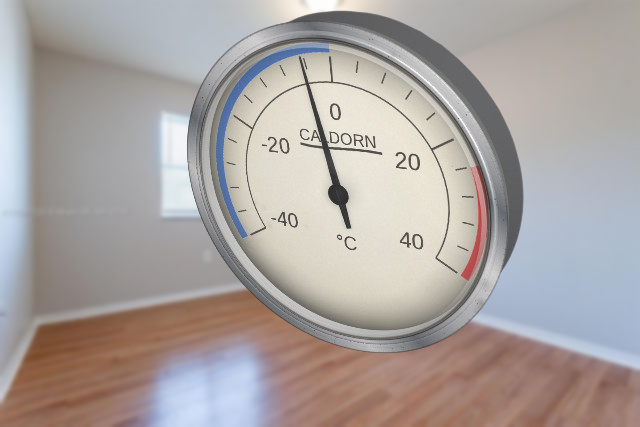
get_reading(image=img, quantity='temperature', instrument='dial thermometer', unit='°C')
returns -4 °C
